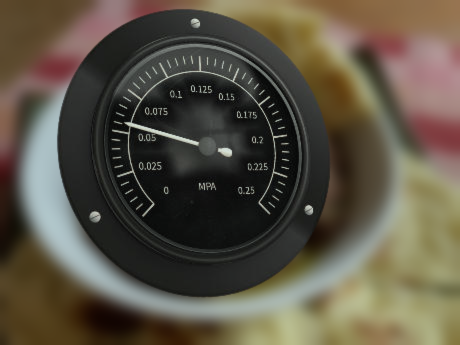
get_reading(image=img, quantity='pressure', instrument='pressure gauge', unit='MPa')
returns 0.055 MPa
